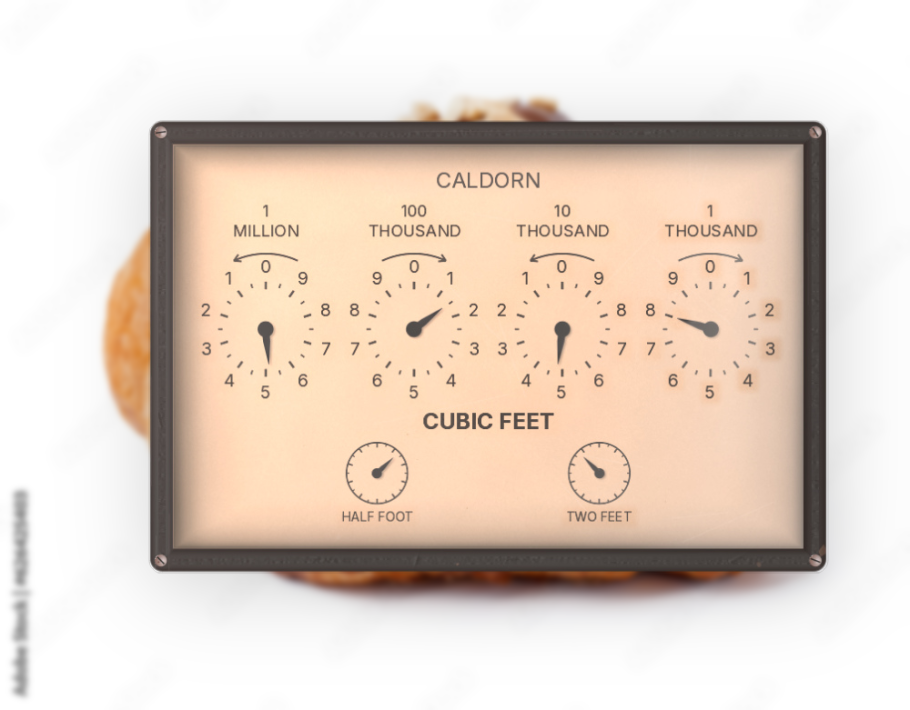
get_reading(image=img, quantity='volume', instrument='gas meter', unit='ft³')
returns 514800 ft³
